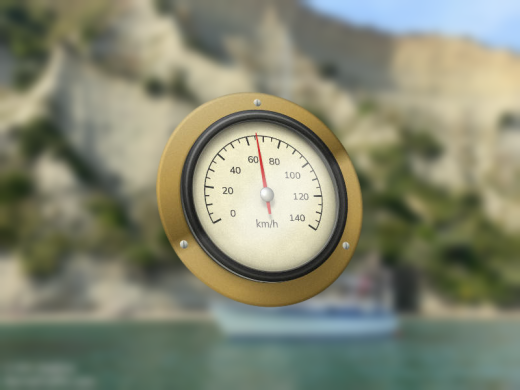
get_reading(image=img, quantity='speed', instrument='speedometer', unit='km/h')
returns 65 km/h
